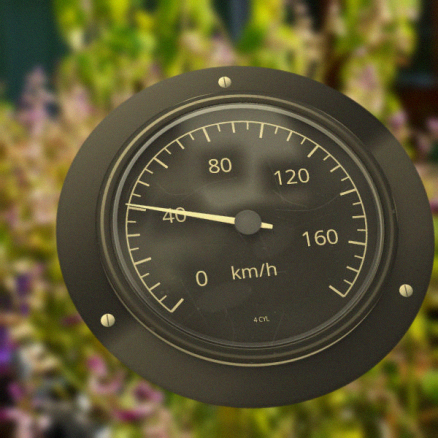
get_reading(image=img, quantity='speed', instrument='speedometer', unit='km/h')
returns 40 km/h
